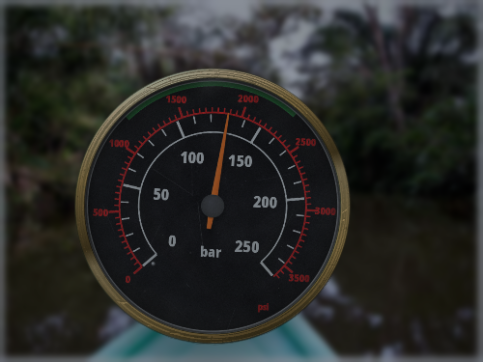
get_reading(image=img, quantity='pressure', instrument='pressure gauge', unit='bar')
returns 130 bar
